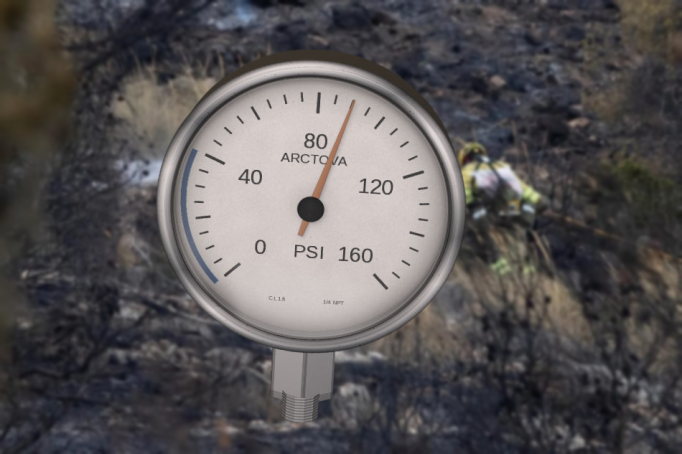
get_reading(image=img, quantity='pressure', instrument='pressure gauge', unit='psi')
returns 90 psi
